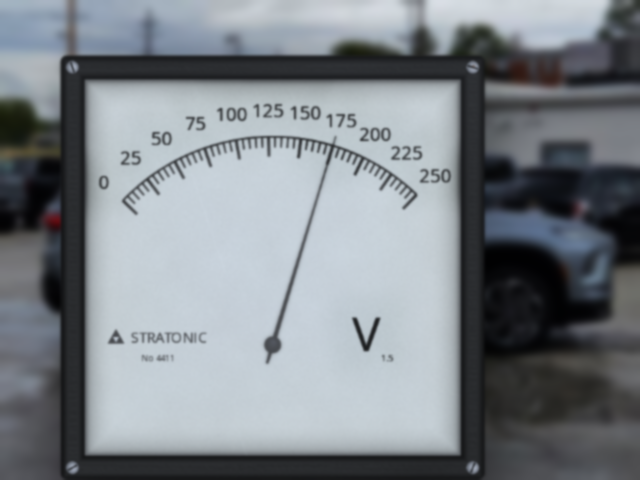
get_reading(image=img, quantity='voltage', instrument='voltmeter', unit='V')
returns 175 V
